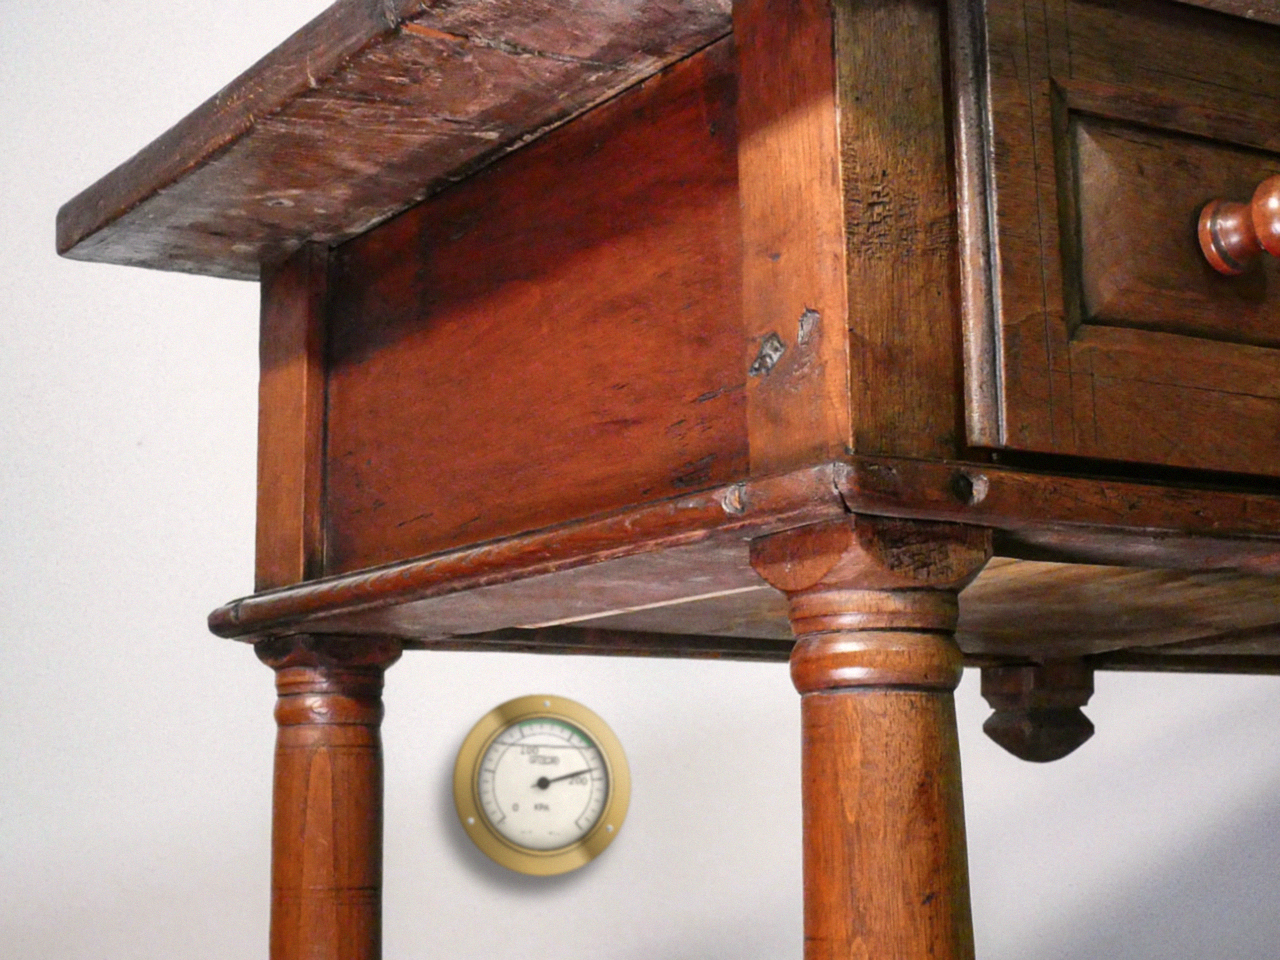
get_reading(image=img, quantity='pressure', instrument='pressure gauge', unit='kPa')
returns 190 kPa
